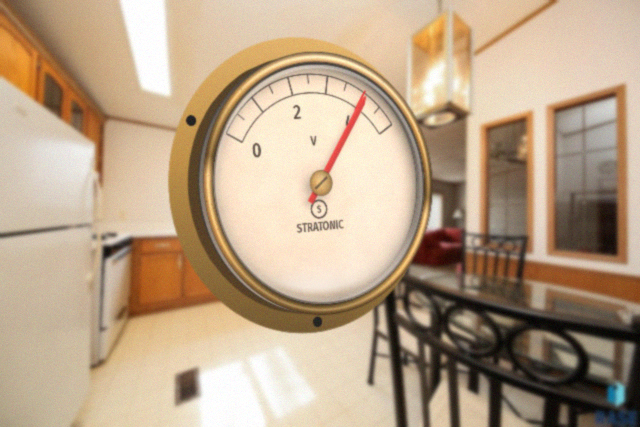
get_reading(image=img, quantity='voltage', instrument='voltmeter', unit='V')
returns 4 V
